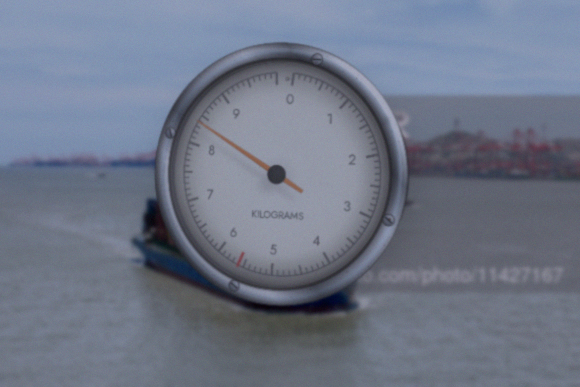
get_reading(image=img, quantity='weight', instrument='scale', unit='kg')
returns 8.4 kg
